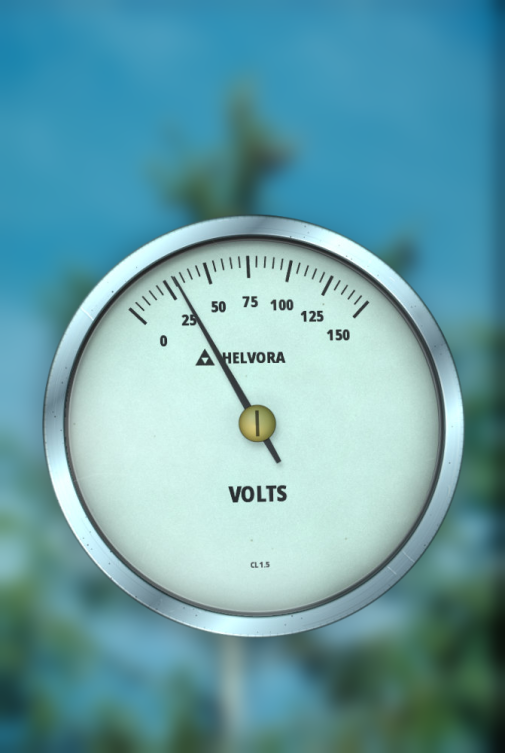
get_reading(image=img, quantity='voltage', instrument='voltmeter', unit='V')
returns 30 V
